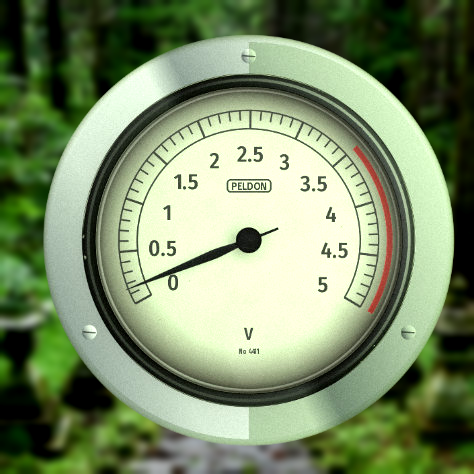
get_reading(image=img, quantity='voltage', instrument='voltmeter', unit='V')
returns 0.15 V
